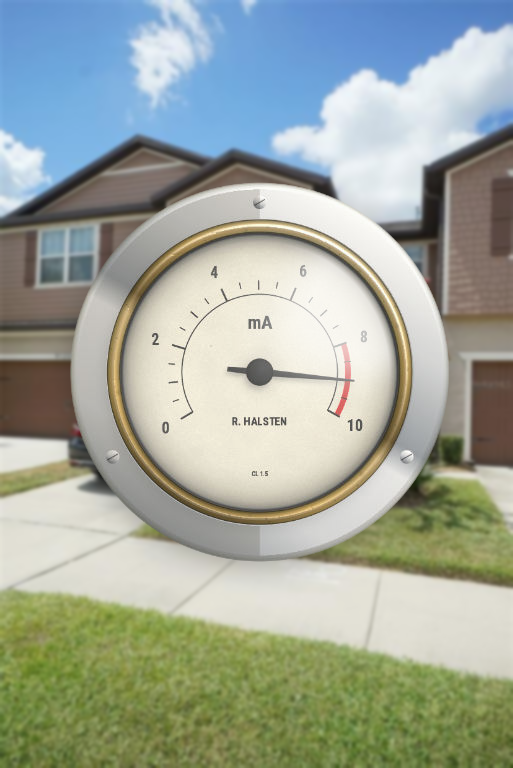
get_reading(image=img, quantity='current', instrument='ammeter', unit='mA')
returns 9 mA
